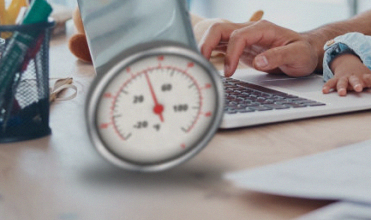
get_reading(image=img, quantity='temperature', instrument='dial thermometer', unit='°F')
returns 40 °F
